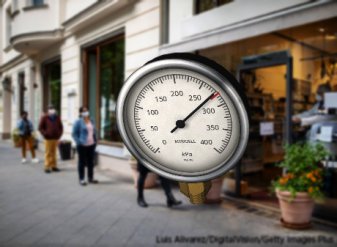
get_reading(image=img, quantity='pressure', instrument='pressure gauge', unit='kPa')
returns 275 kPa
